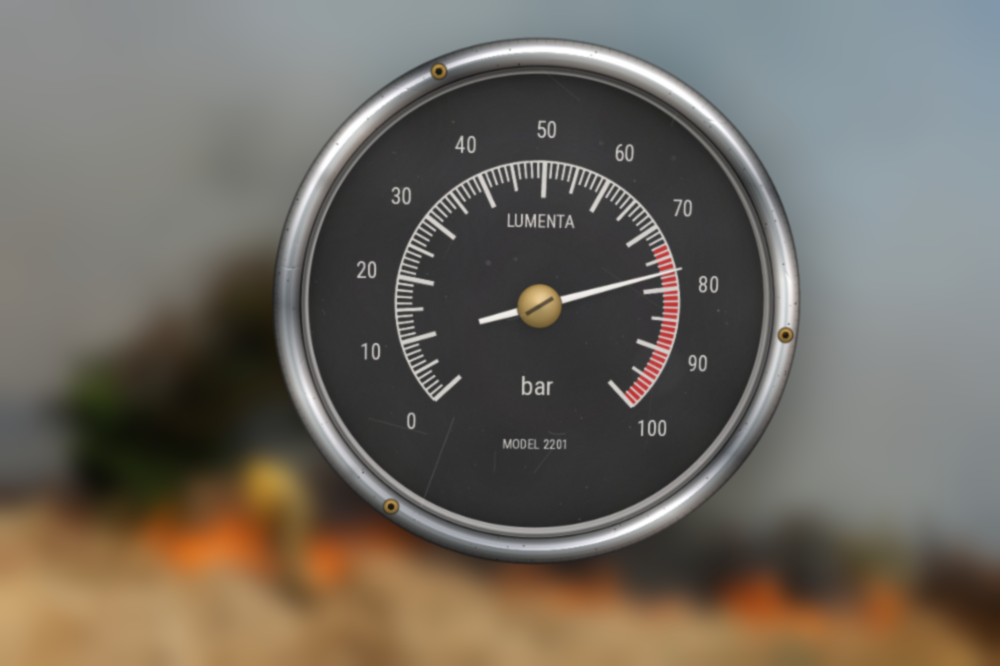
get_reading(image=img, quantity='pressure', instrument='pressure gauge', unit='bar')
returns 77 bar
